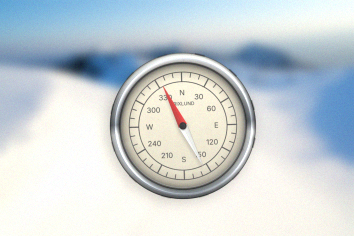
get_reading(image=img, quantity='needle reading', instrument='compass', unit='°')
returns 335 °
